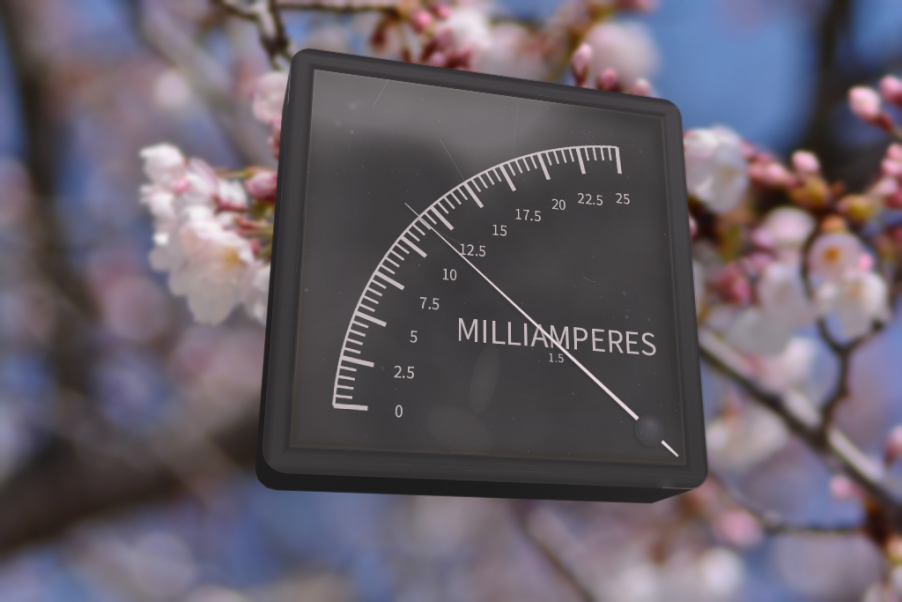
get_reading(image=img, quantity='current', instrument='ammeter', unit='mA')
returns 11.5 mA
